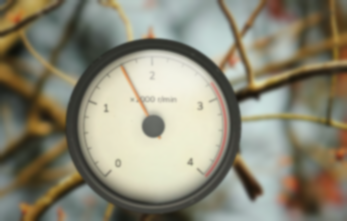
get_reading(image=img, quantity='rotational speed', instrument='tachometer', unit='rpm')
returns 1600 rpm
